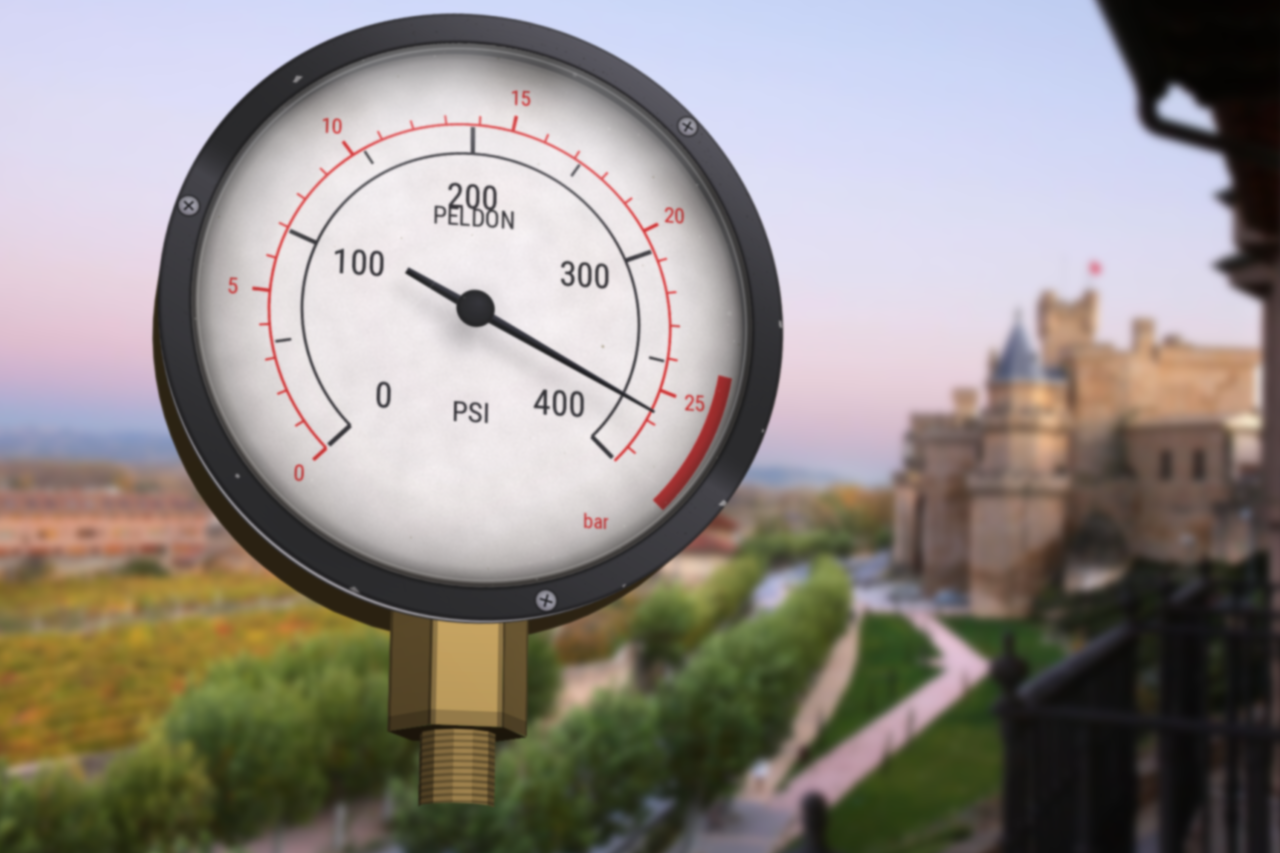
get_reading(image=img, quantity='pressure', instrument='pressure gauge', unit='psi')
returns 375 psi
